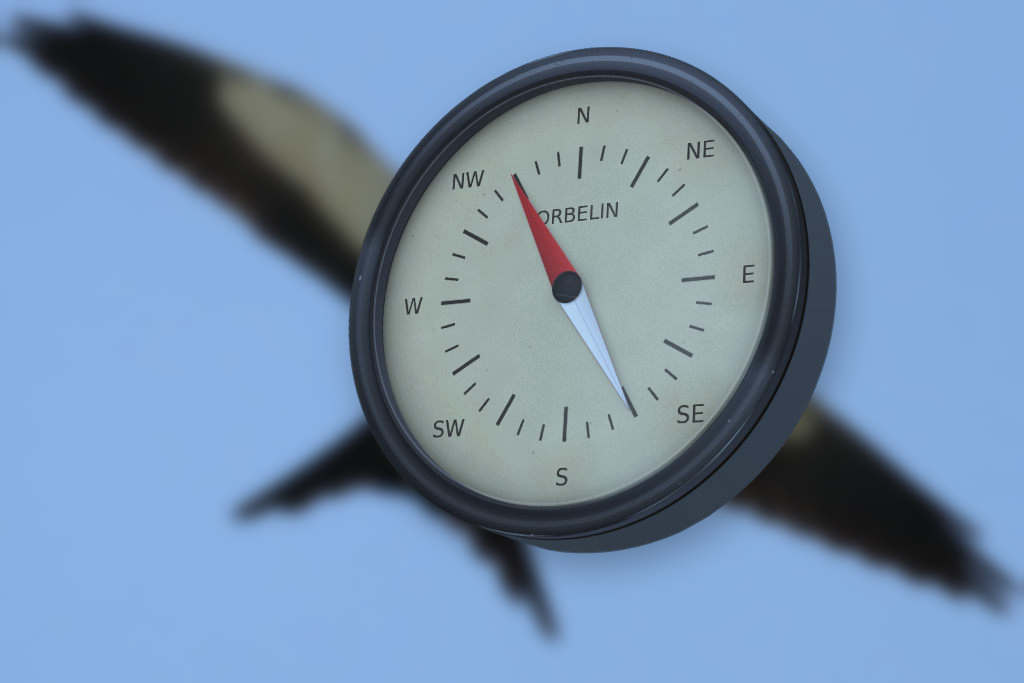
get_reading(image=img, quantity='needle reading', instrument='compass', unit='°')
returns 330 °
